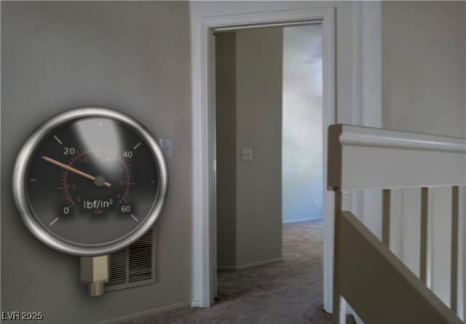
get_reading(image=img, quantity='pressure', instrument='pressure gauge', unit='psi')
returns 15 psi
